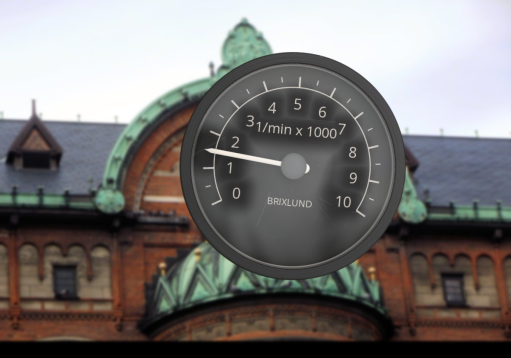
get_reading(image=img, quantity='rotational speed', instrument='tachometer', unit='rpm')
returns 1500 rpm
